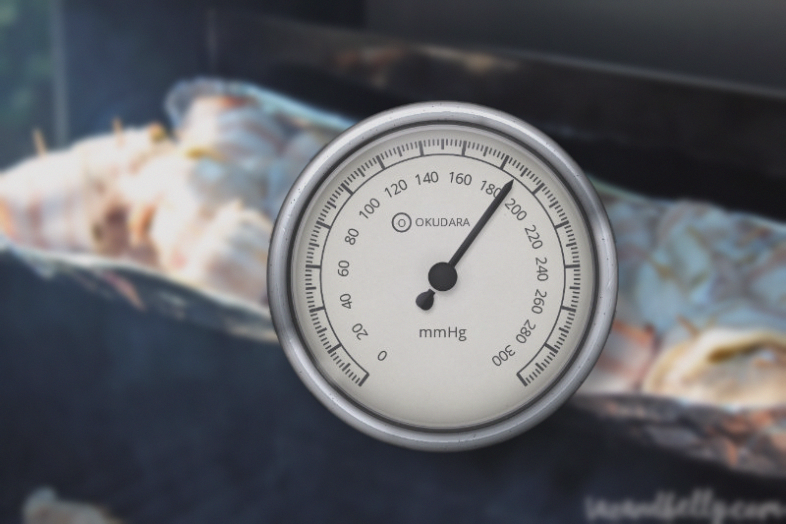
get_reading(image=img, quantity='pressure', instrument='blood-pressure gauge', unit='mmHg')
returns 188 mmHg
